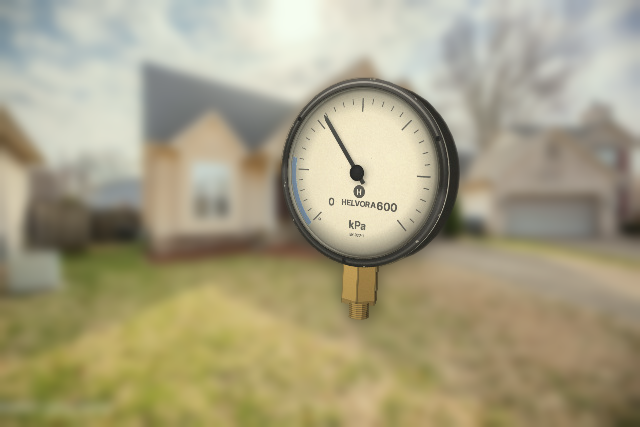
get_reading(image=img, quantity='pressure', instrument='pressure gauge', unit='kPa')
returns 220 kPa
